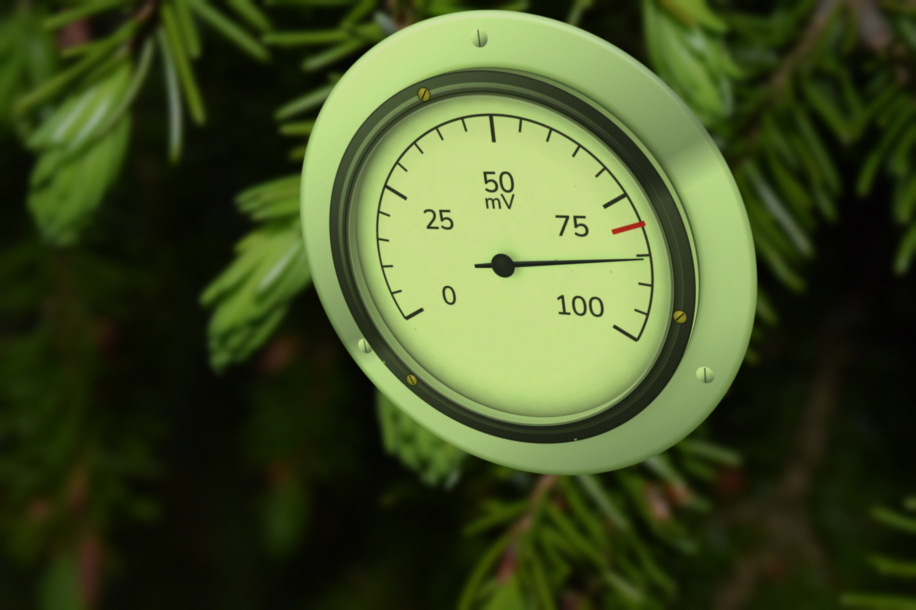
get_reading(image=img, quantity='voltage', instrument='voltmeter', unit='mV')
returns 85 mV
